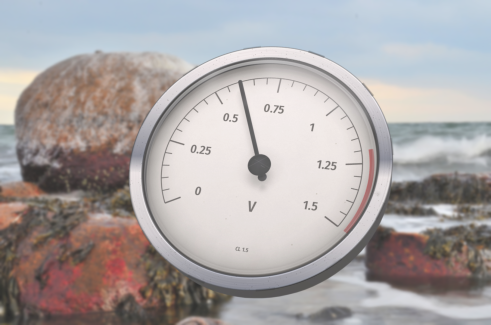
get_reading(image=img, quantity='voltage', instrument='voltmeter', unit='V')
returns 0.6 V
